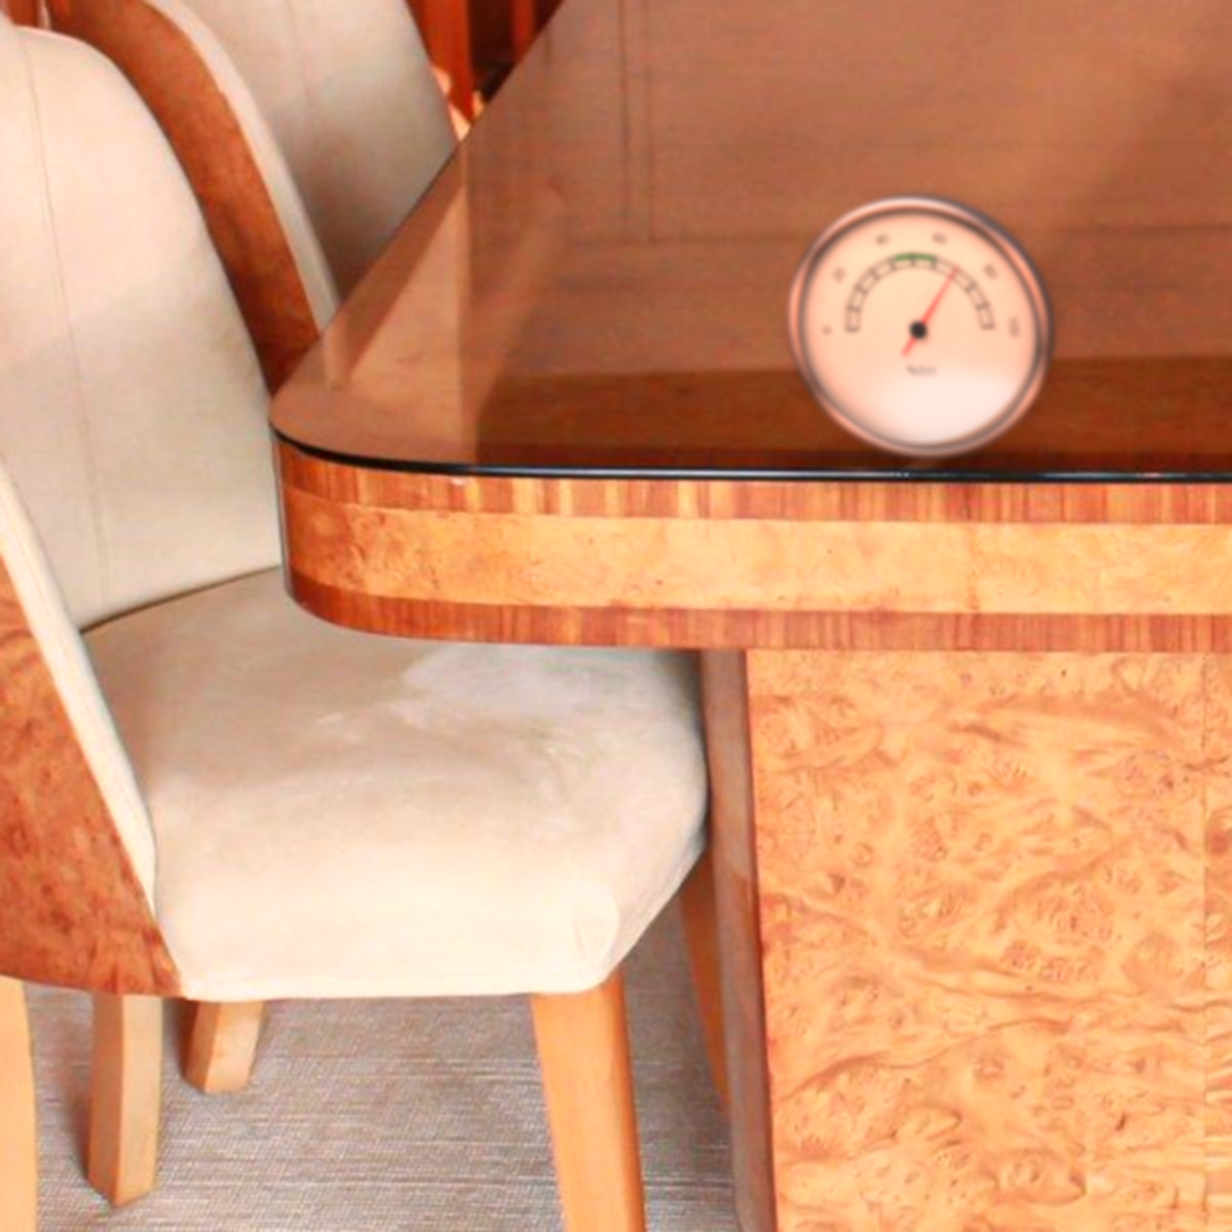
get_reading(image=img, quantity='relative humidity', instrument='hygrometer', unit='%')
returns 70 %
